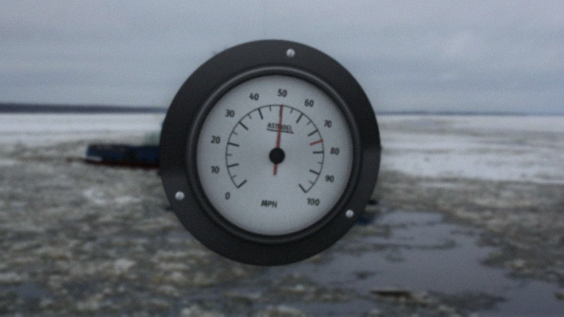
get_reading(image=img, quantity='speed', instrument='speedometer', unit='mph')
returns 50 mph
